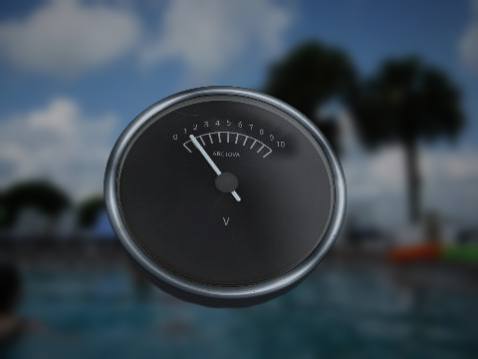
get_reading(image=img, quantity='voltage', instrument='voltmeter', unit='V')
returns 1 V
